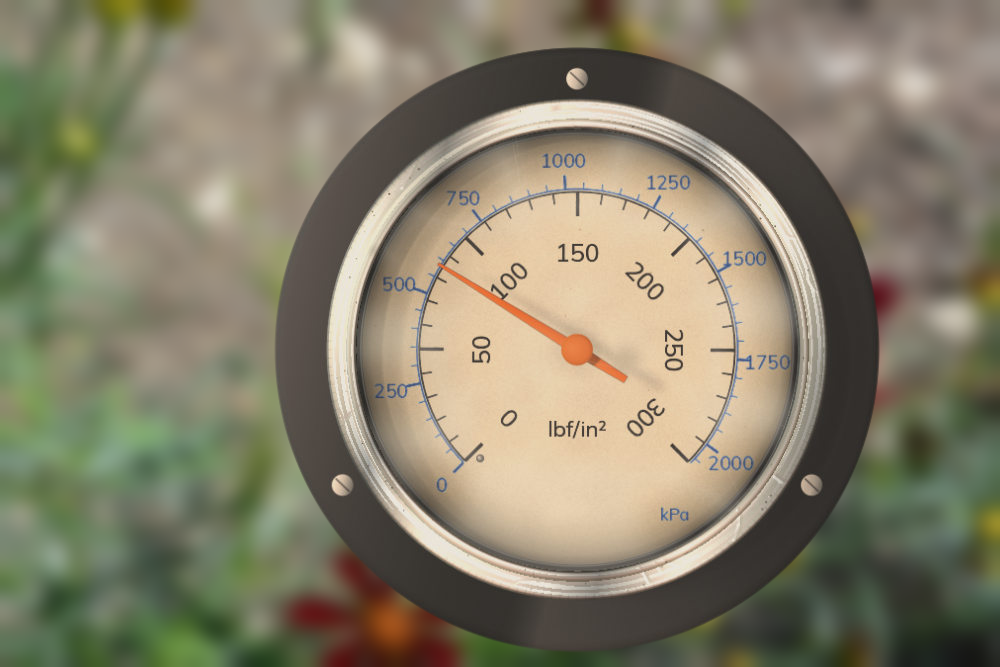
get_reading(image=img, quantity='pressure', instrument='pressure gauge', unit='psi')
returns 85 psi
